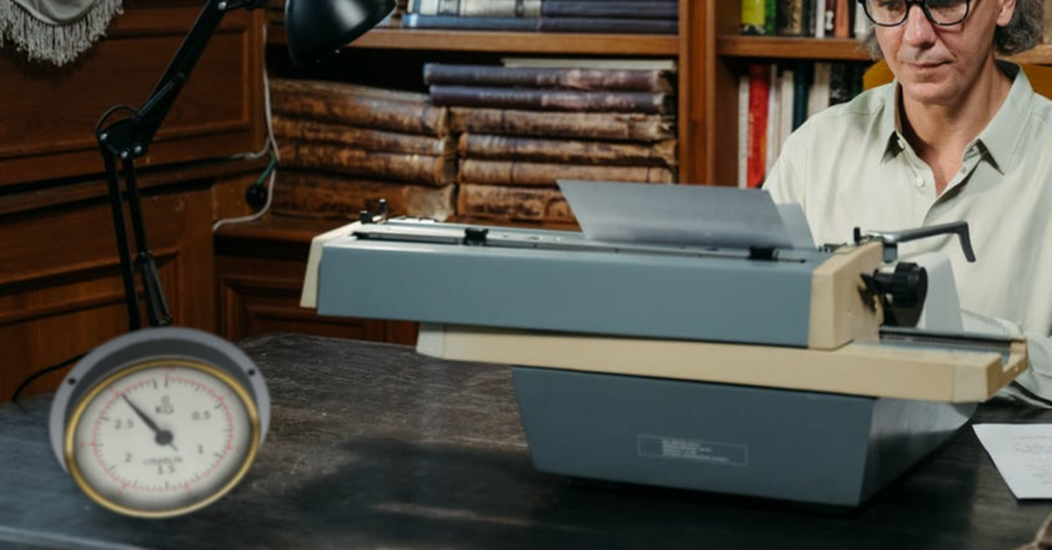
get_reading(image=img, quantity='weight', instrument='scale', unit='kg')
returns 2.75 kg
